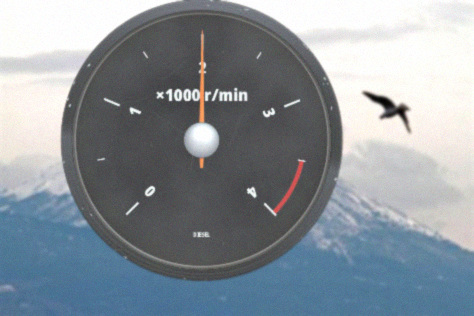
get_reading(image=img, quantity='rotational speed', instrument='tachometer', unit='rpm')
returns 2000 rpm
